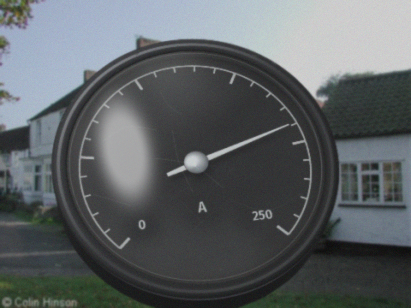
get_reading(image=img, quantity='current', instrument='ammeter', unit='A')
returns 190 A
